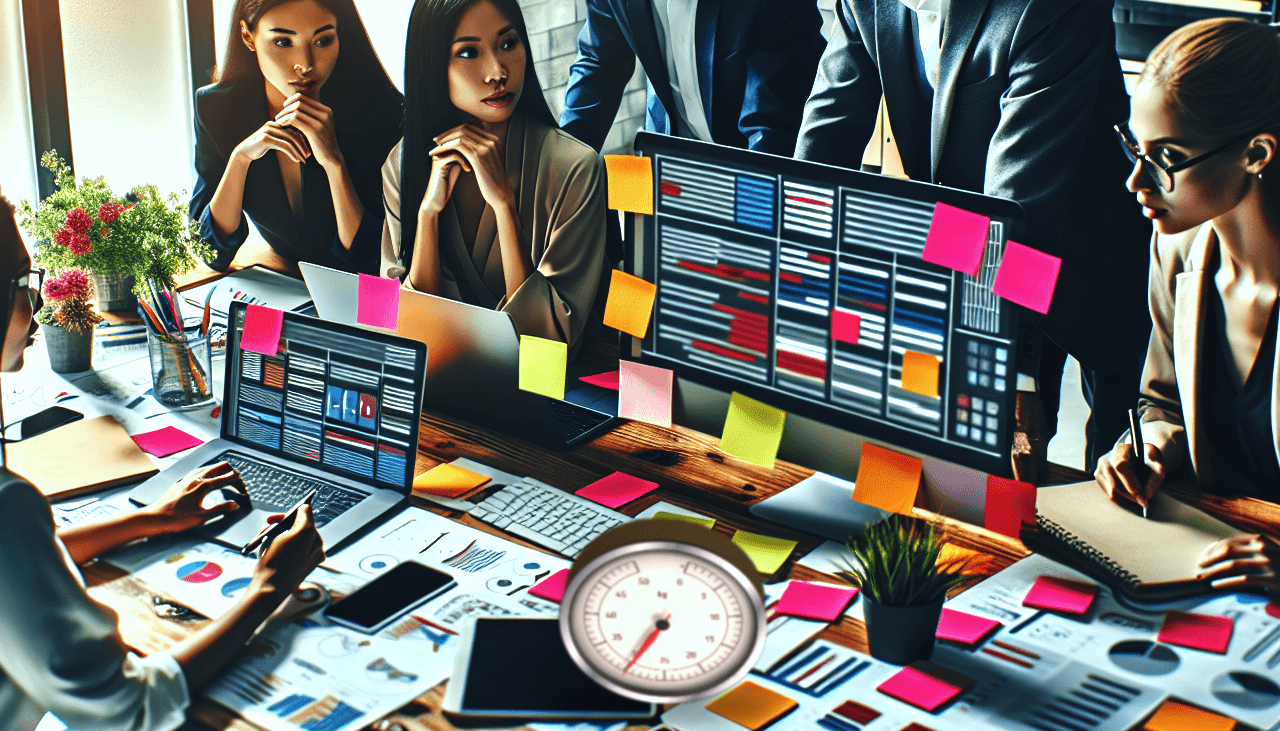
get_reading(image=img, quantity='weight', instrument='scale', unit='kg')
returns 30 kg
